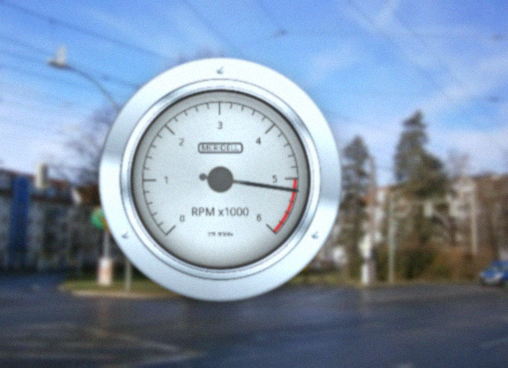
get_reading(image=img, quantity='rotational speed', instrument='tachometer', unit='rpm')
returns 5200 rpm
